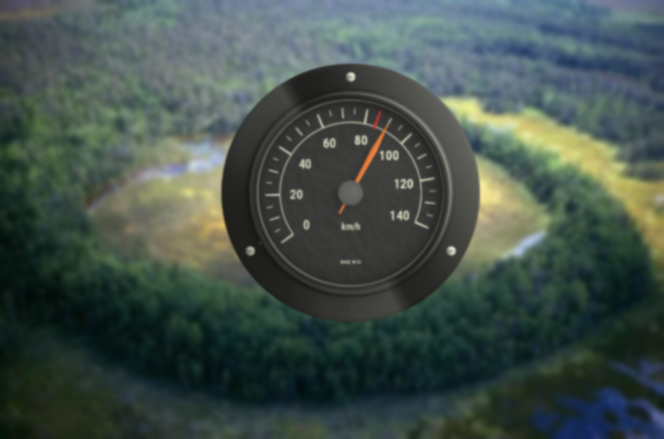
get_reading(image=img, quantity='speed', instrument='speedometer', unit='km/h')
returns 90 km/h
